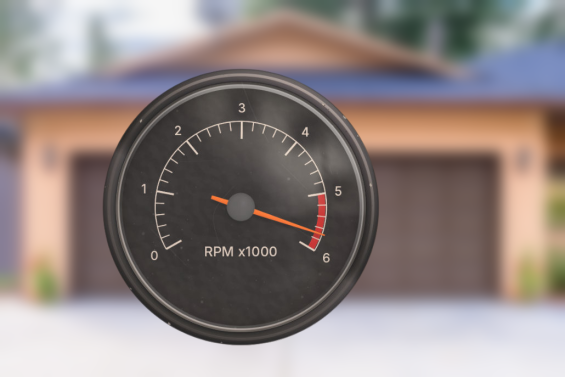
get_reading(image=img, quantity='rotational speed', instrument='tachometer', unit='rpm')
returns 5700 rpm
